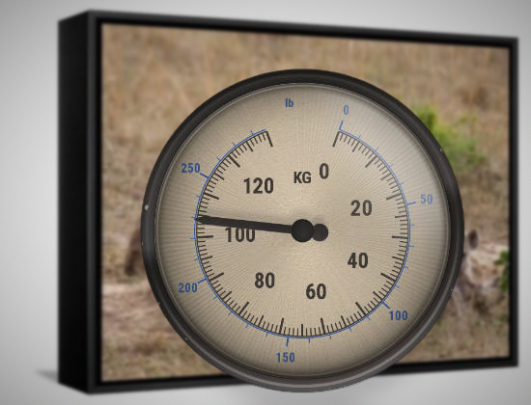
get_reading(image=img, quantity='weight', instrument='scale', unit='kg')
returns 104 kg
